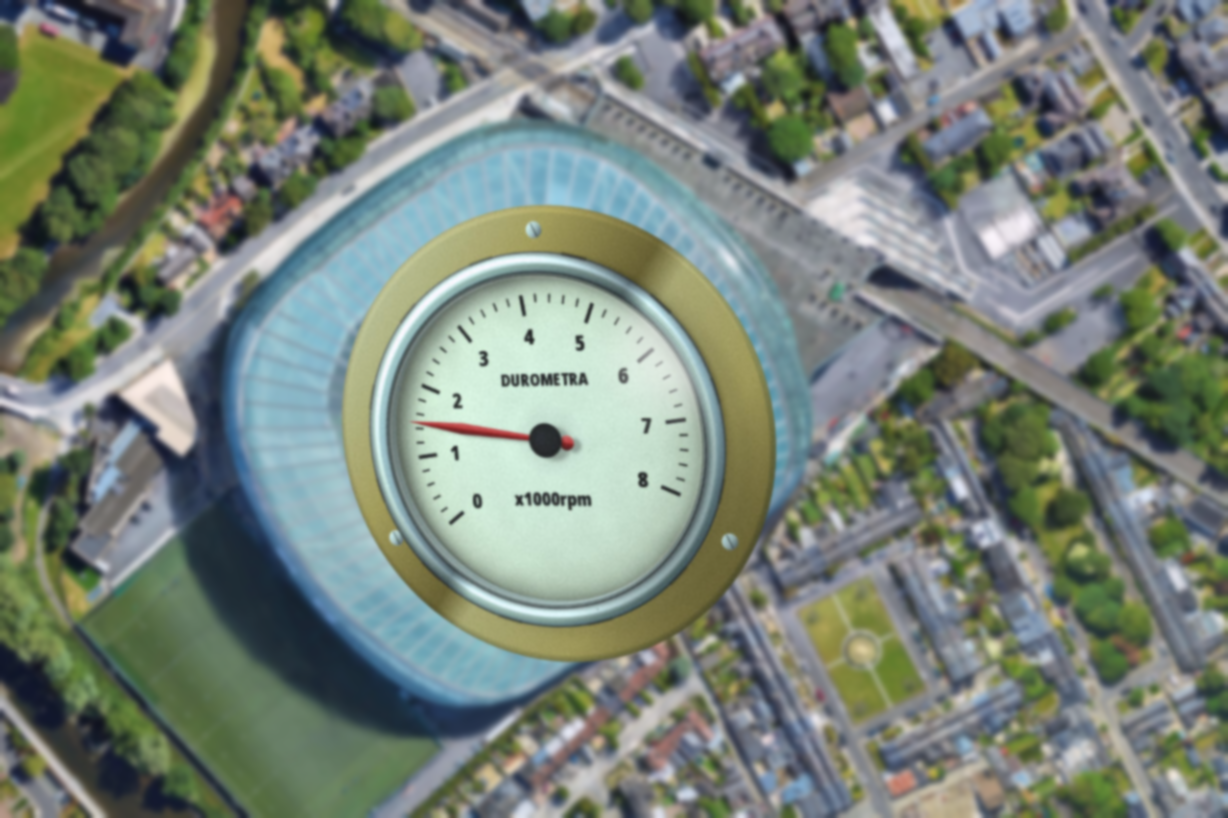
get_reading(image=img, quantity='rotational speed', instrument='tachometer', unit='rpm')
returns 1500 rpm
